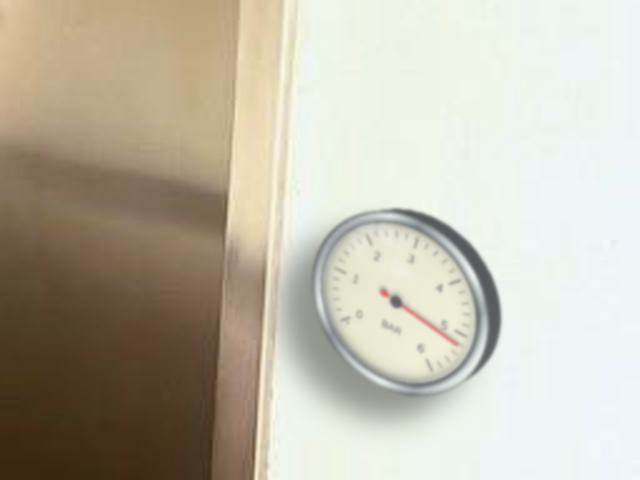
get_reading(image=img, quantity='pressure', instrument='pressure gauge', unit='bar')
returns 5.2 bar
